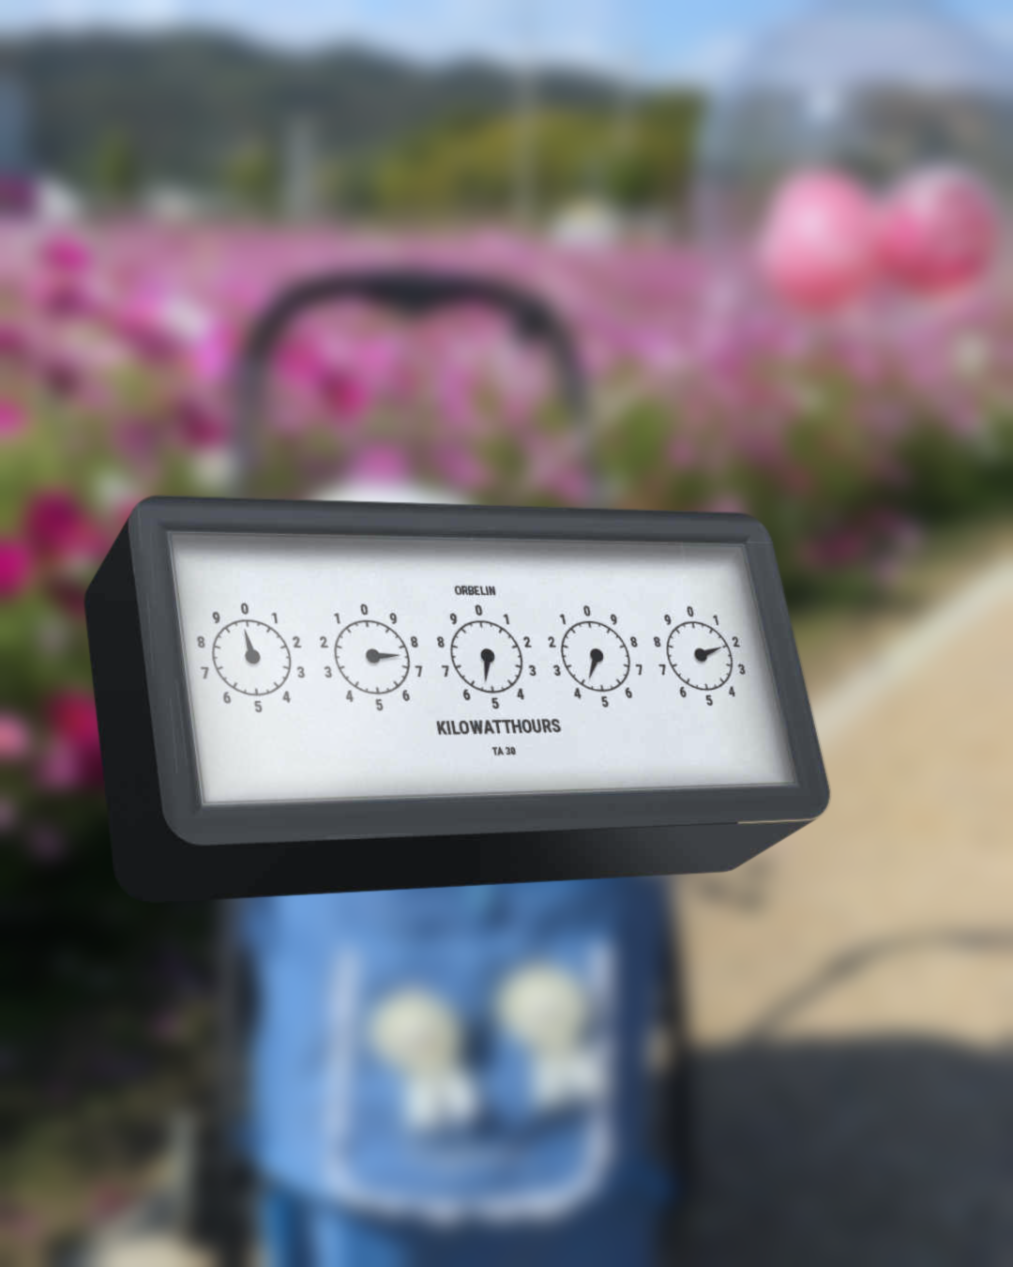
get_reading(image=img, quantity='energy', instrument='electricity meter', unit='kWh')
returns 97542 kWh
